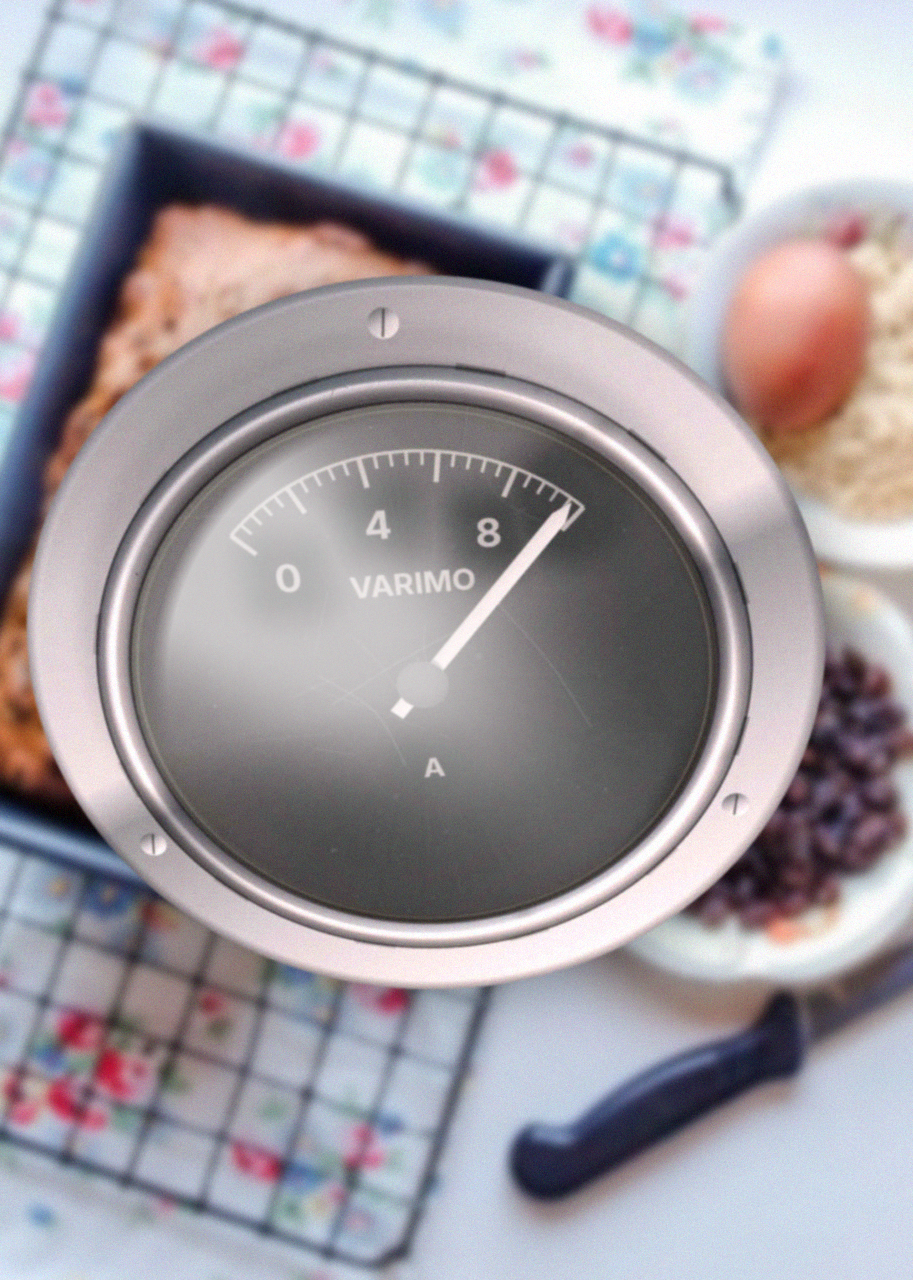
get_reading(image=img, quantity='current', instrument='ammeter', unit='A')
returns 9.6 A
